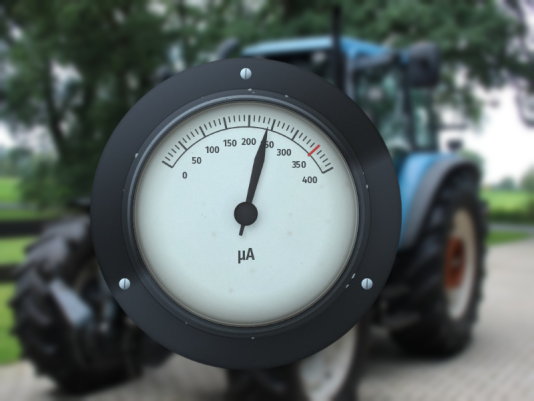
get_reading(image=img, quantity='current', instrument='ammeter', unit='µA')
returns 240 µA
